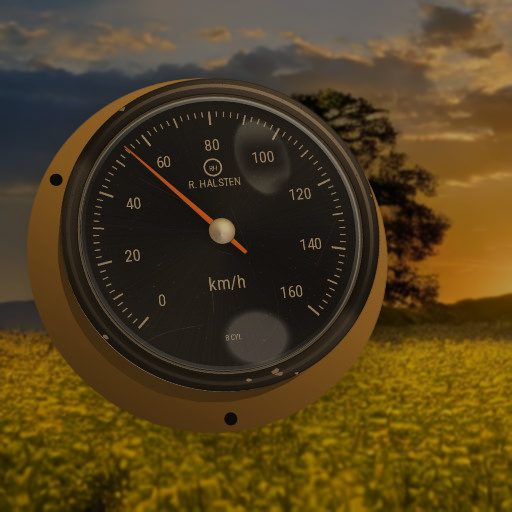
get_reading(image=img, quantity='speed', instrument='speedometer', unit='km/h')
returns 54 km/h
